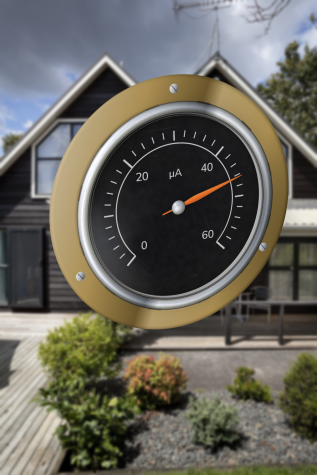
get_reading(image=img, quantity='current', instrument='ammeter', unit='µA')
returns 46 µA
